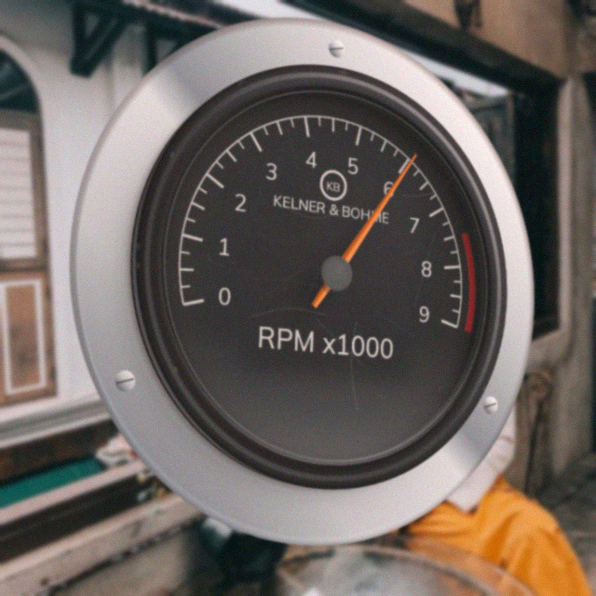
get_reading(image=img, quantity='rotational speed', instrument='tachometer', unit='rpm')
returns 6000 rpm
